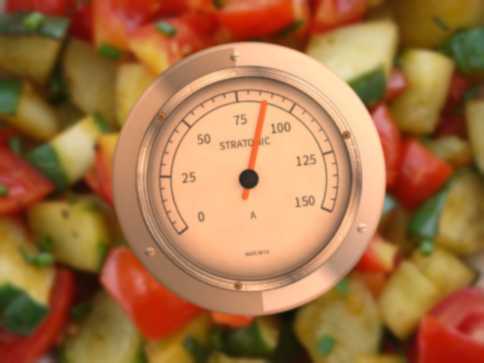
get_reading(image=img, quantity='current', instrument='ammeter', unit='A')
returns 87.5 A
